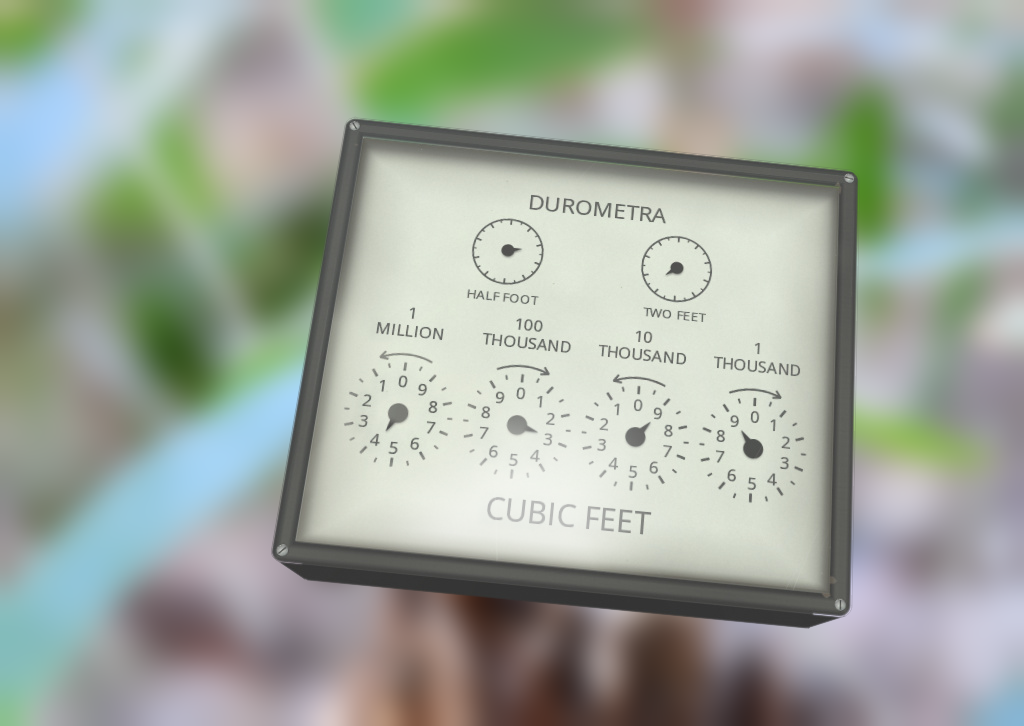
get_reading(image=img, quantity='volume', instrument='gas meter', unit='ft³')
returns 428900 ft³
